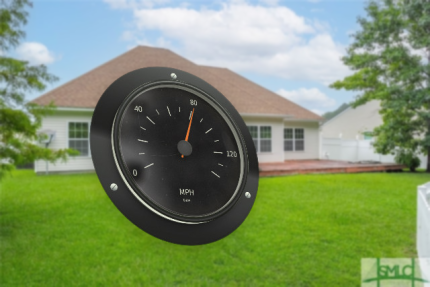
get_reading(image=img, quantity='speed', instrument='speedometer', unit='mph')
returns 80 mph
